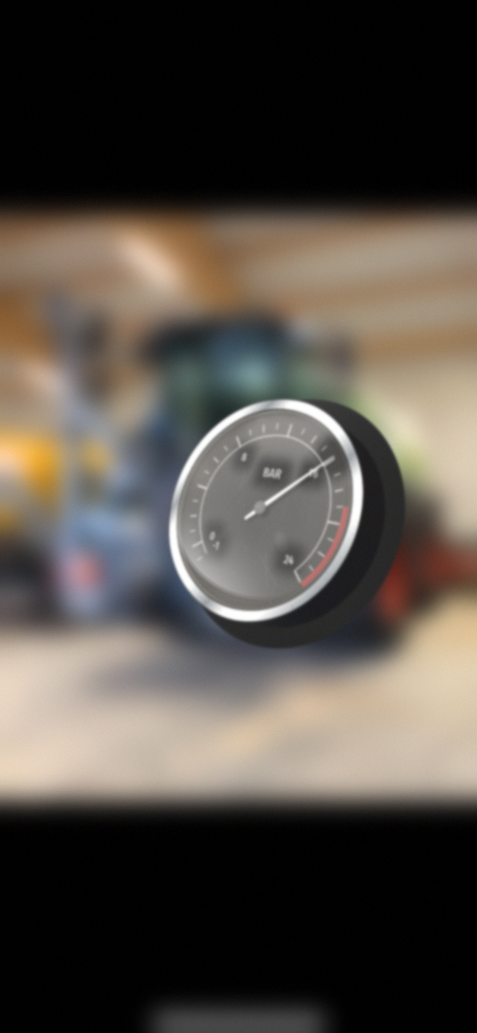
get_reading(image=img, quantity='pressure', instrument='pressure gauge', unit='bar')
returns 16 bar
